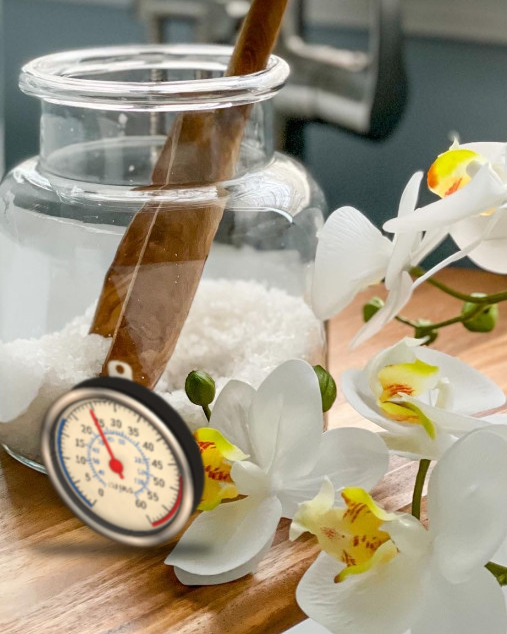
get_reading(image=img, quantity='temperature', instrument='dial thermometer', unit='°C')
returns 25 °C
